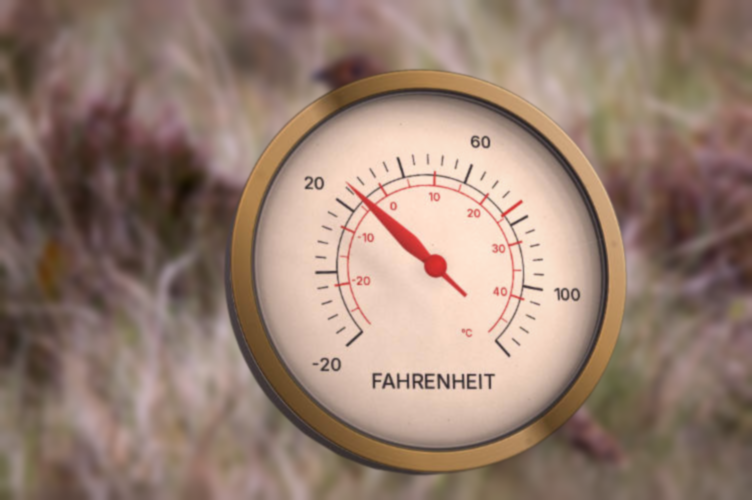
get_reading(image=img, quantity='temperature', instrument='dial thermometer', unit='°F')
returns 24 °F
